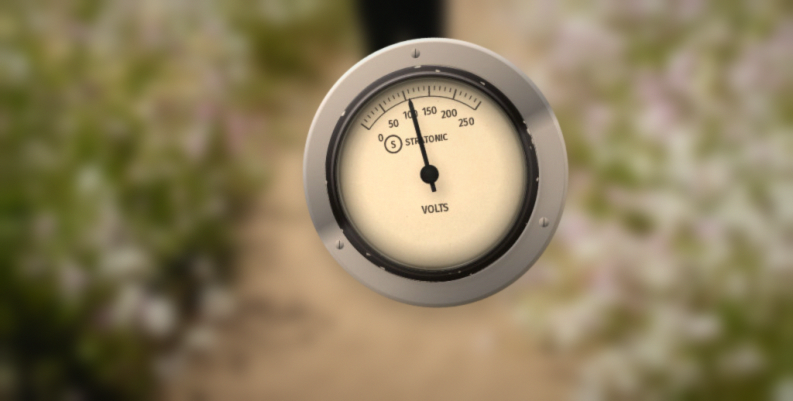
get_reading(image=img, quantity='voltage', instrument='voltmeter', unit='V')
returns 110 V
